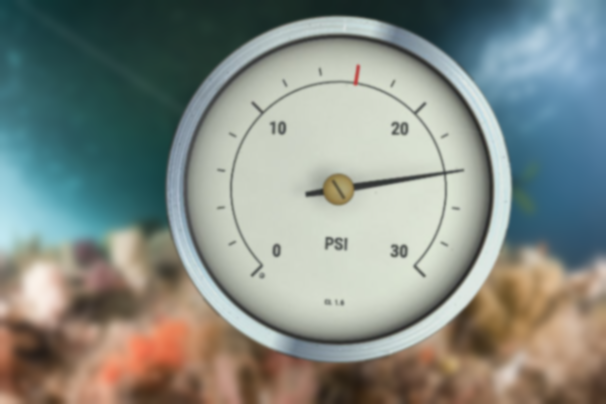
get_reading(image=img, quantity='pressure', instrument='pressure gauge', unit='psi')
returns 24 psi
